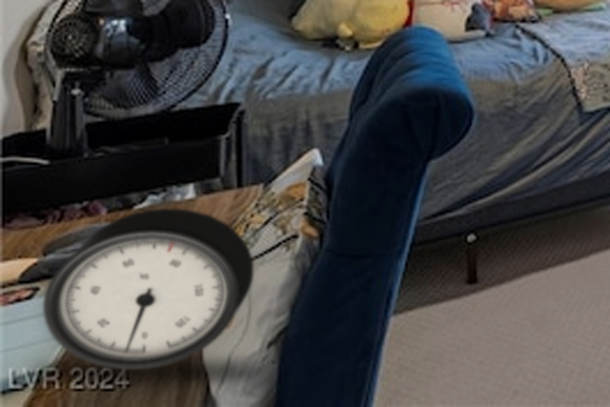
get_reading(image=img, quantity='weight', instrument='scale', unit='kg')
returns 5 kg
